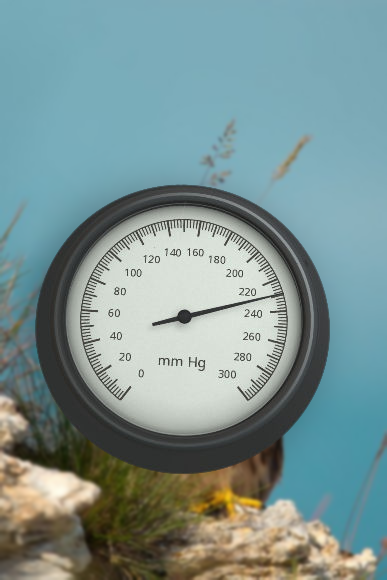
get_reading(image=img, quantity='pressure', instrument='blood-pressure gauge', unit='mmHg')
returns 230 mmHg
